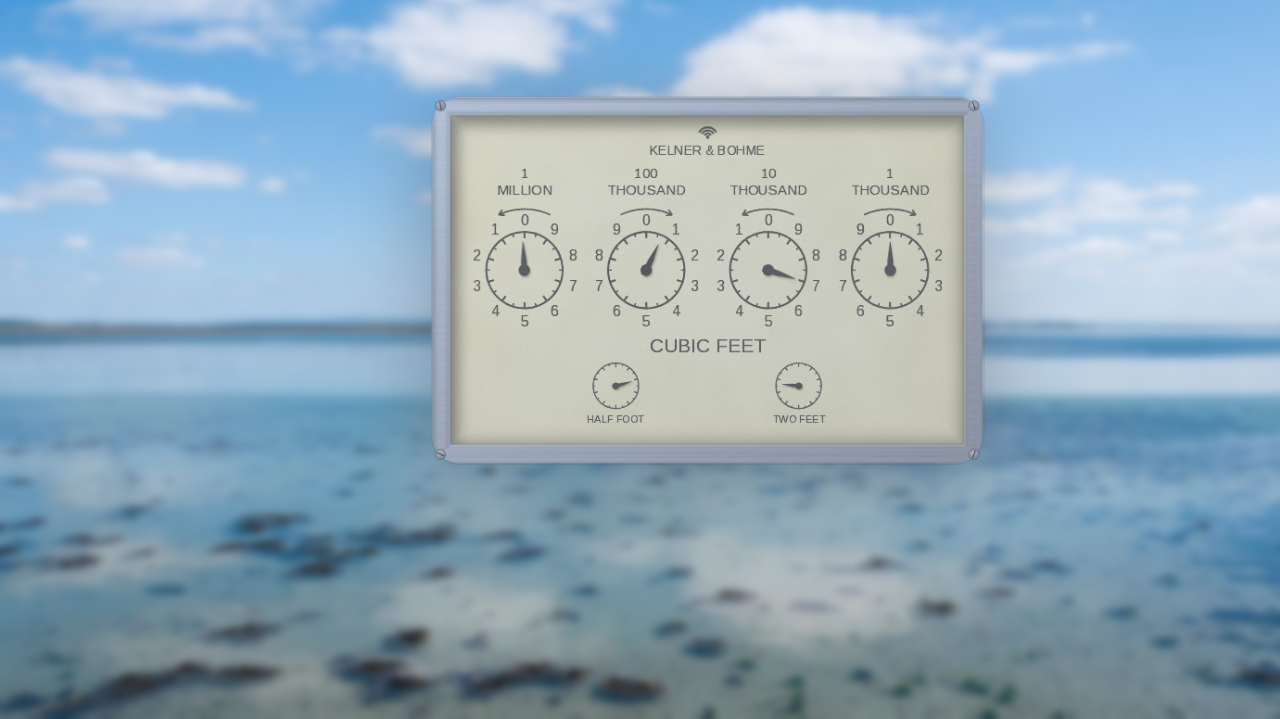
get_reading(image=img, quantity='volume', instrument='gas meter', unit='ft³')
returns 7000 ft³
